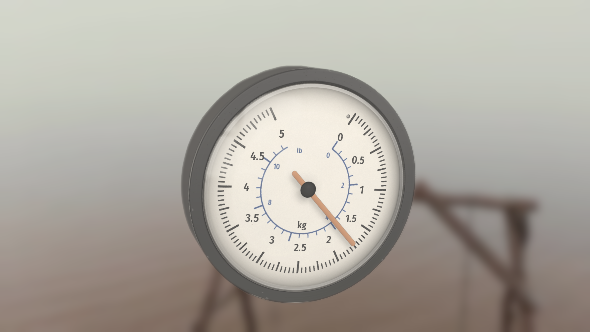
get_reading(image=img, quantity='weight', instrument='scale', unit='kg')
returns 1.75 kg
